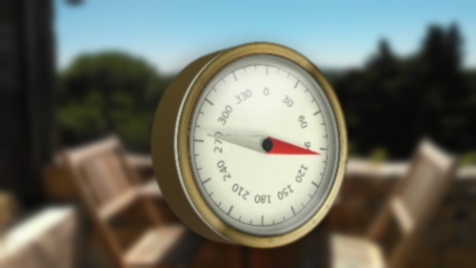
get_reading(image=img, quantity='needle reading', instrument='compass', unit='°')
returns 95 °
